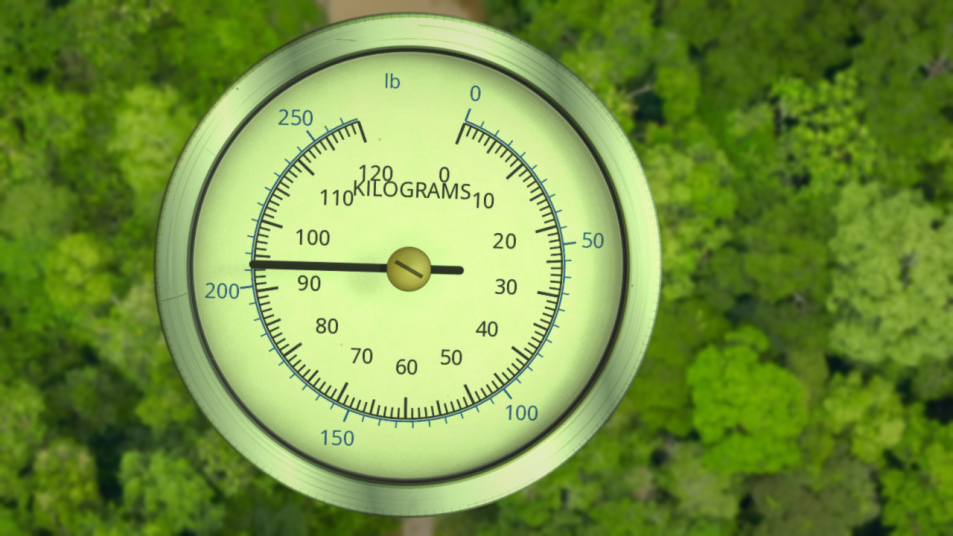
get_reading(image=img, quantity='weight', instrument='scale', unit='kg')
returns 94 kg
